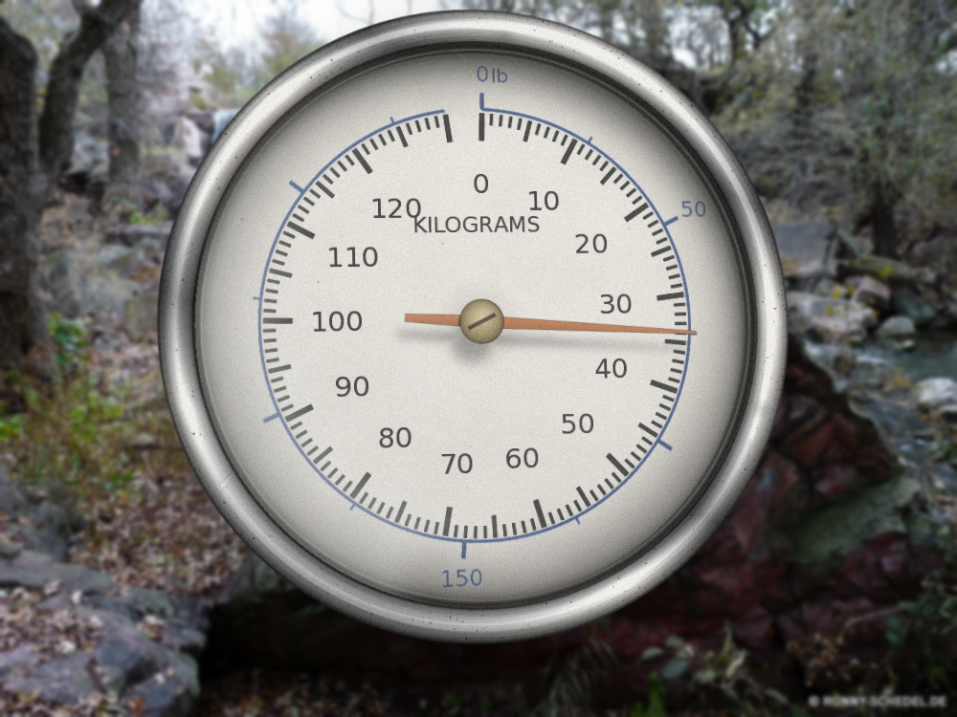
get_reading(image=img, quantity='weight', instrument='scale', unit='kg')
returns 34 kg
